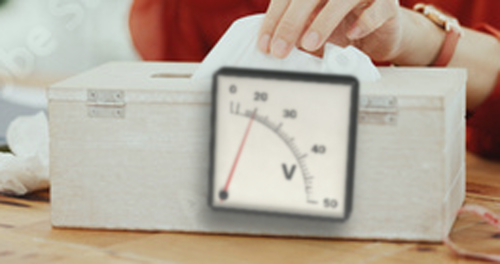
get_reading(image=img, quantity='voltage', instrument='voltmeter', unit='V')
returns 20 V
